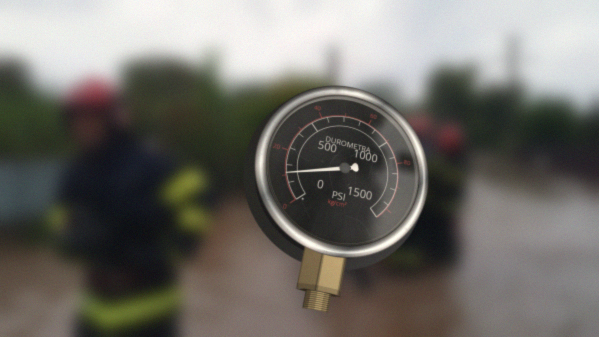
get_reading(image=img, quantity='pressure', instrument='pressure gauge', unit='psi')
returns 150 psi
